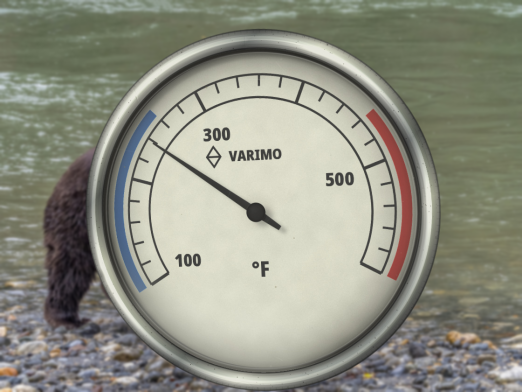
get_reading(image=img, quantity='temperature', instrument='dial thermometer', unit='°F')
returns 240 °F
